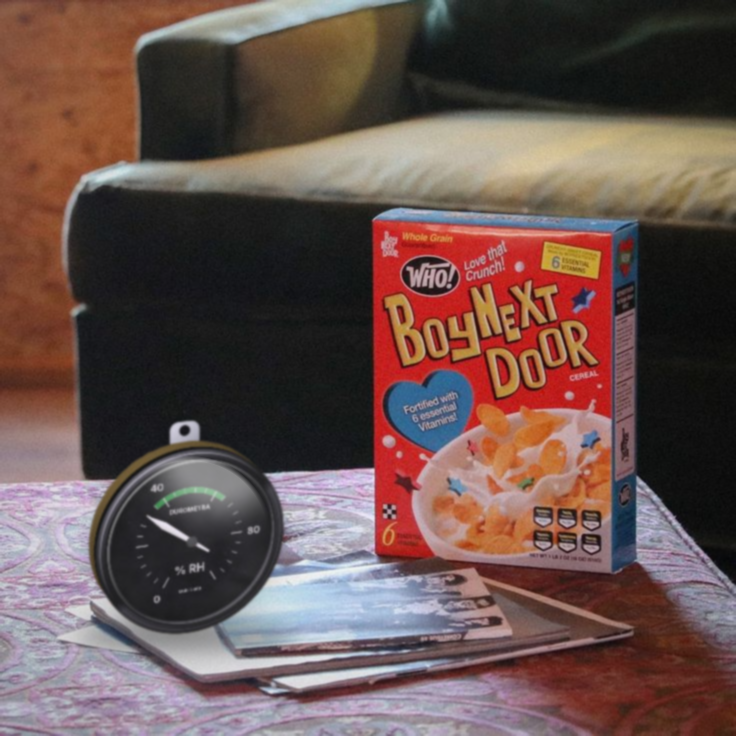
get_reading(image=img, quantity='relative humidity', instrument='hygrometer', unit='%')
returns 32 %
